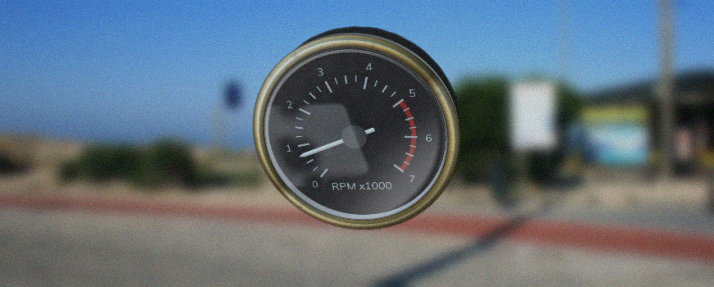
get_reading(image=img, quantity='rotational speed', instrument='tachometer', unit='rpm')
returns 750 rpm
